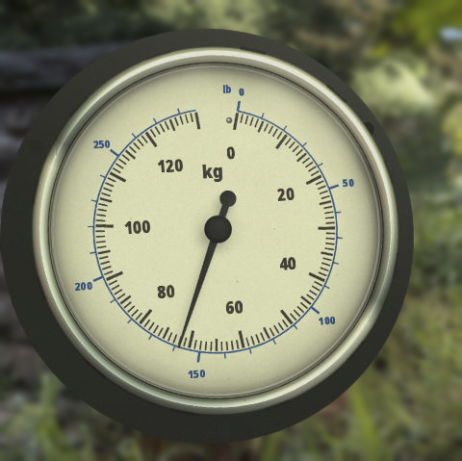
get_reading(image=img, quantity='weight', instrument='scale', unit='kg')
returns 72 kg
